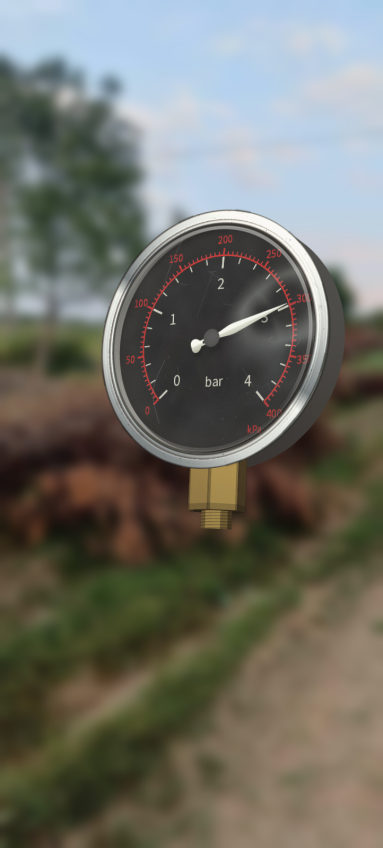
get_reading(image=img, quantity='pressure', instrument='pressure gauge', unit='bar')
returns 3 bar
